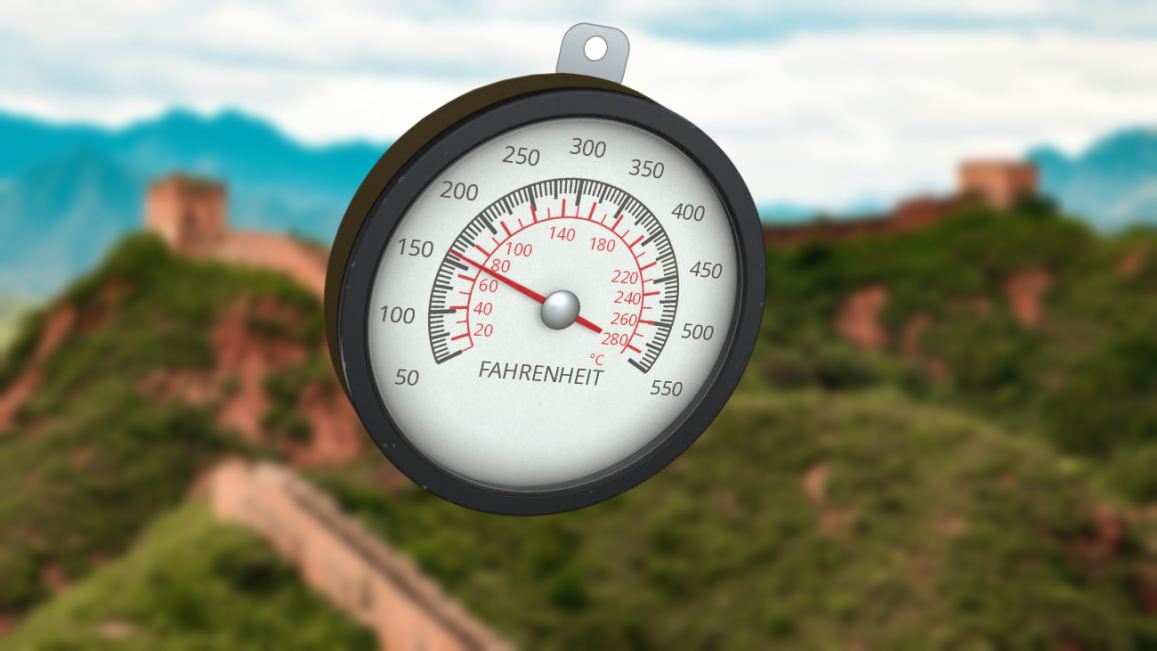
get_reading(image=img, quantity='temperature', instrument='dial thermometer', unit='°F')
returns 160 °F
